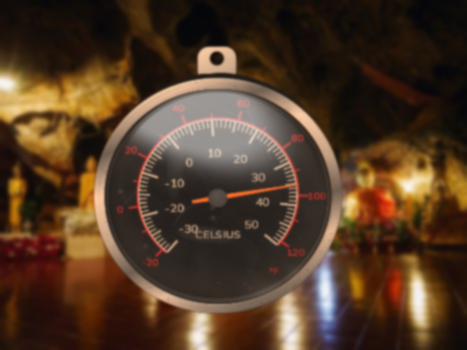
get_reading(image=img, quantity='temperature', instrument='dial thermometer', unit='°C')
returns 35 °C
